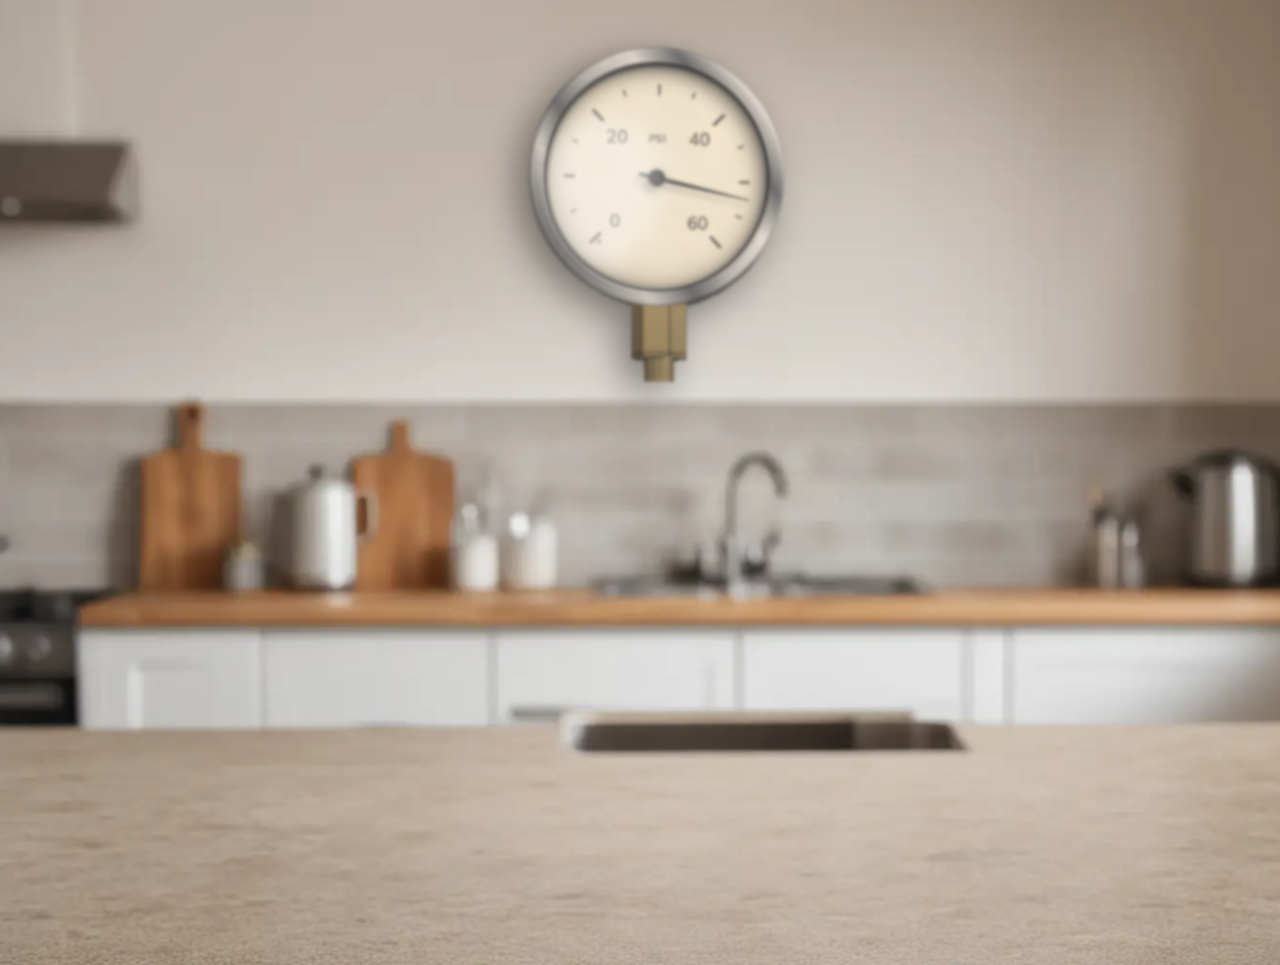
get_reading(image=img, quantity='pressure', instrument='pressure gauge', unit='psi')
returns 52.5 psi
